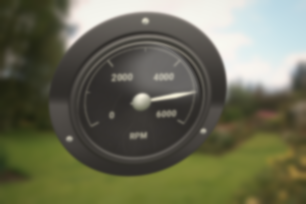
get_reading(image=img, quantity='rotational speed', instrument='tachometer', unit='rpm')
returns 5000 rpm
